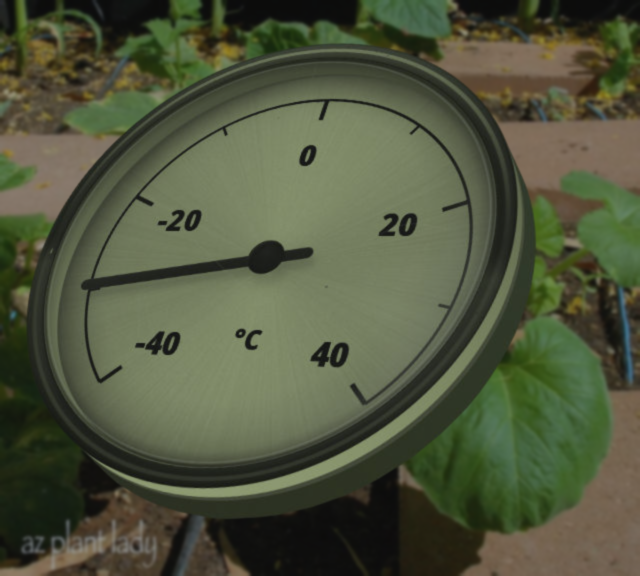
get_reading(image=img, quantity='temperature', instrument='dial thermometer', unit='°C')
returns -30 °C
